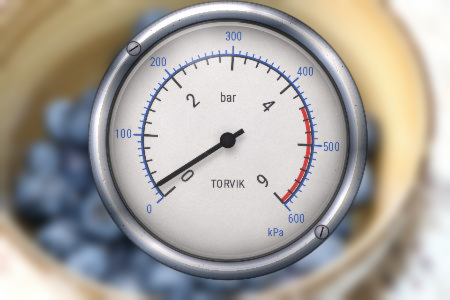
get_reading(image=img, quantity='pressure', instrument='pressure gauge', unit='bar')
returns 0.2 bar
